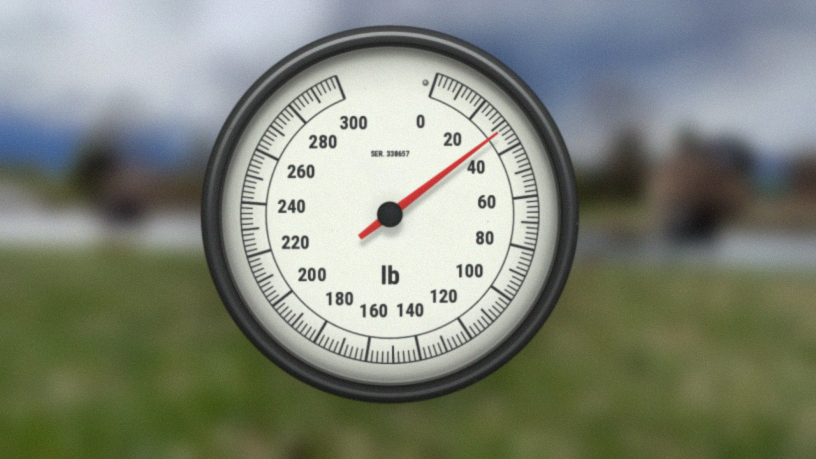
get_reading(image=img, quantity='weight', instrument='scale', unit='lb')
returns 32 lb
